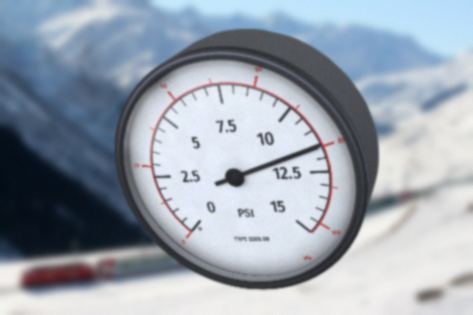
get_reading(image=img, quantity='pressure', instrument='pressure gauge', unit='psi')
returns 11.5 psi
